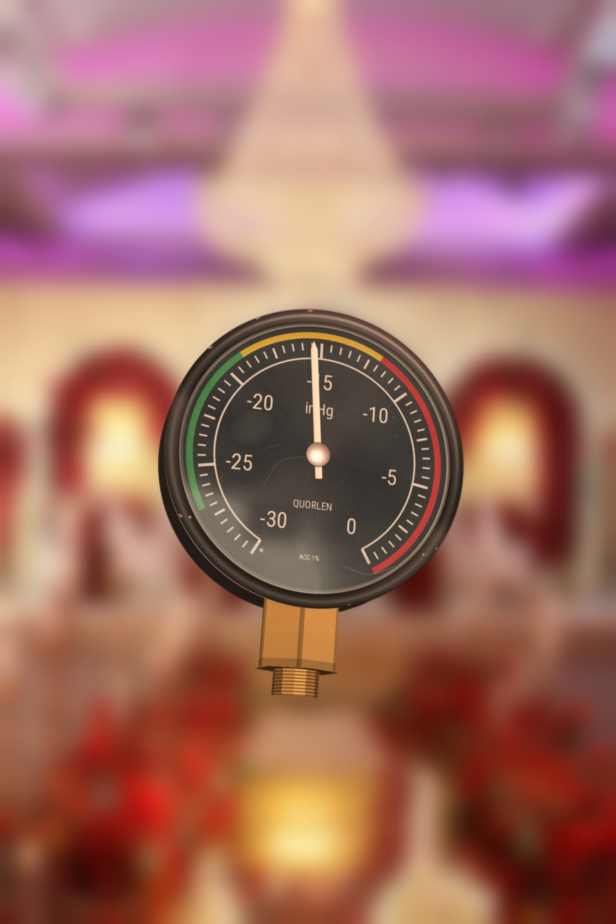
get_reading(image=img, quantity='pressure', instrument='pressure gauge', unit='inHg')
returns -15.5 inHg
